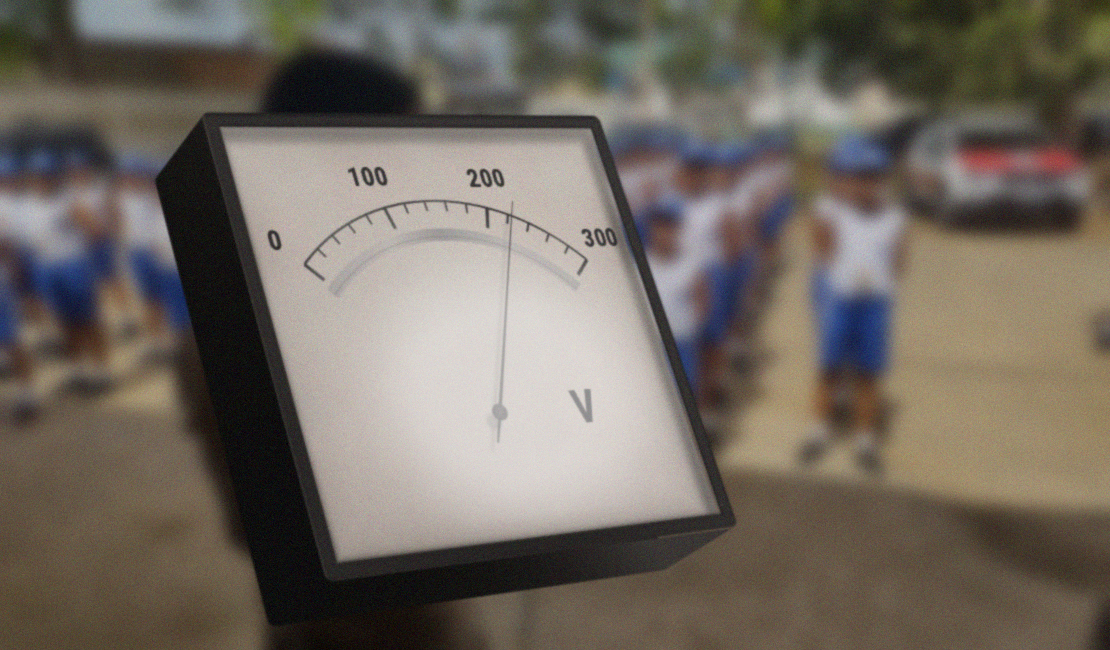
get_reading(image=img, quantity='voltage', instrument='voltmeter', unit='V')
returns 220 V
